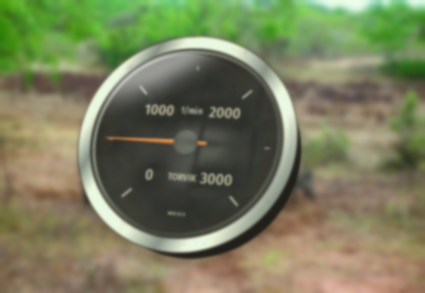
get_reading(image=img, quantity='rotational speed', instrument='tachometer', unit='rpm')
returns 500 rpm
